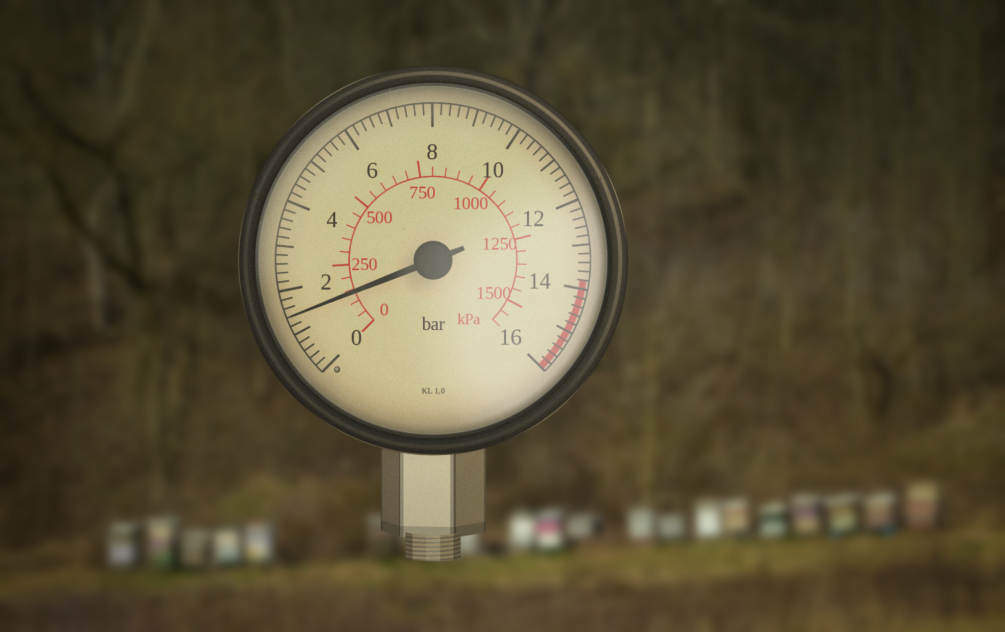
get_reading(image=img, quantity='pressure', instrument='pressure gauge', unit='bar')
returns 1.4 bar
